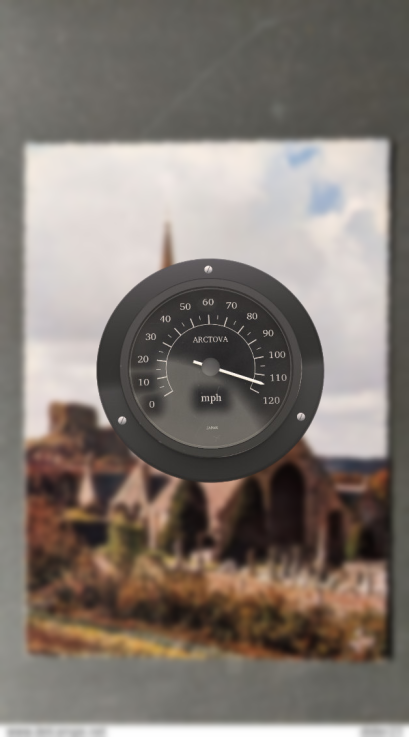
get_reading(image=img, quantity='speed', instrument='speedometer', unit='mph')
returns 115 mph
